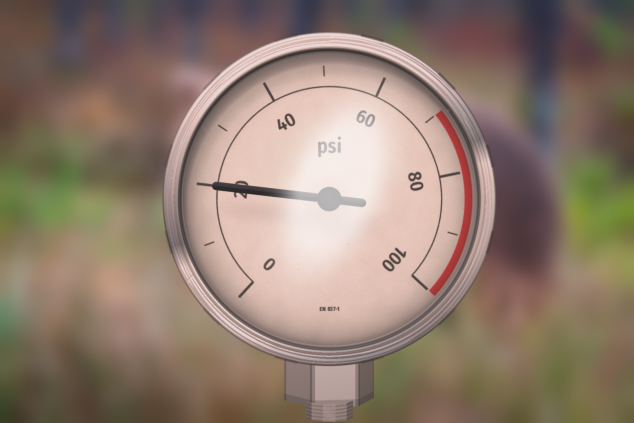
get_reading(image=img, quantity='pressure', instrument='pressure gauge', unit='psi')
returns 20 psi
